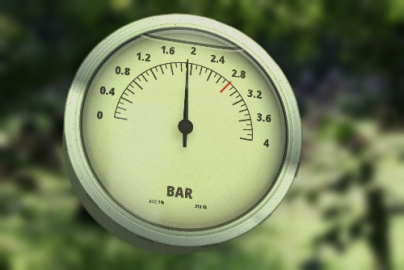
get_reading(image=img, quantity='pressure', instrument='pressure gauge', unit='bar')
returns 1.9 bar
